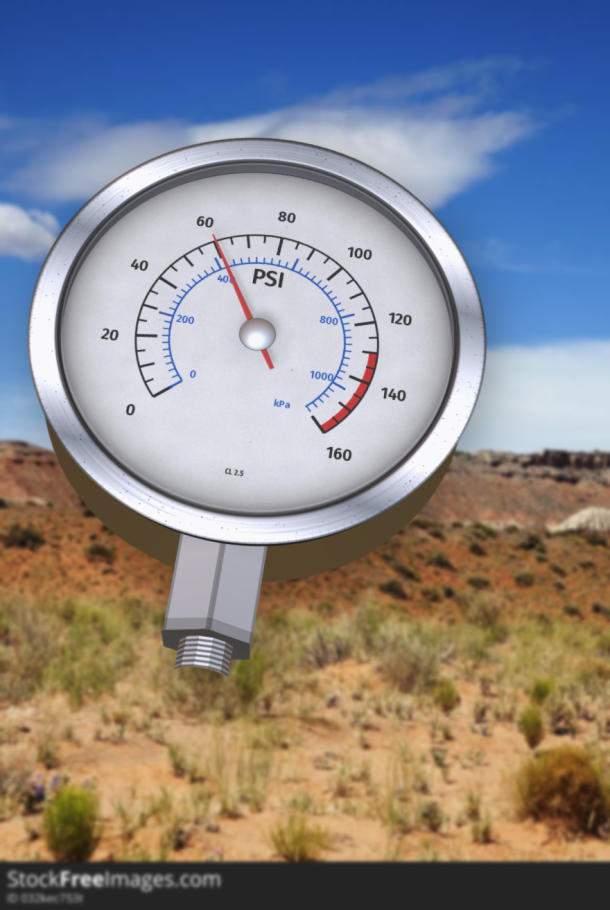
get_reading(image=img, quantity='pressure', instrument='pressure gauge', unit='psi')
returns 60 psi
